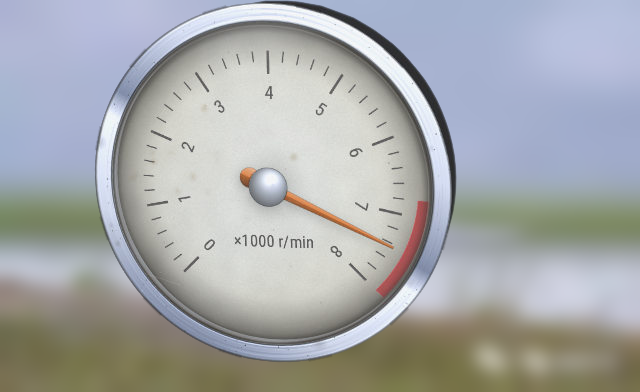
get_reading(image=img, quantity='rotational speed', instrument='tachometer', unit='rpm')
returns 7400 rpm
